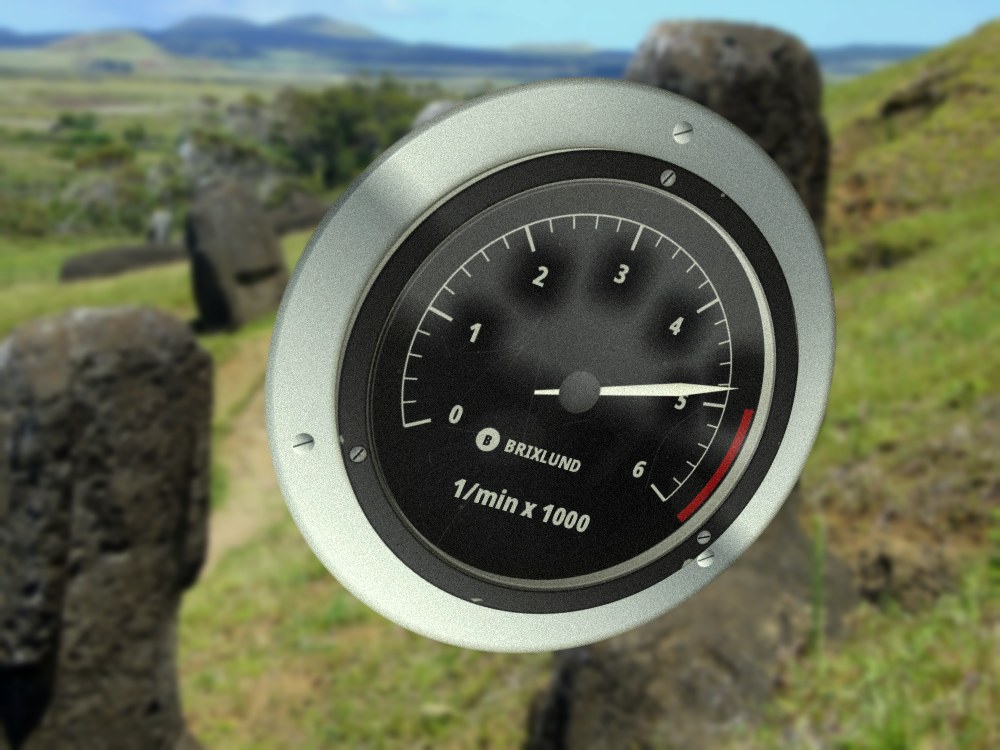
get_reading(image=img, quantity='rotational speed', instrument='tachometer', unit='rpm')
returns 4800 rpm
